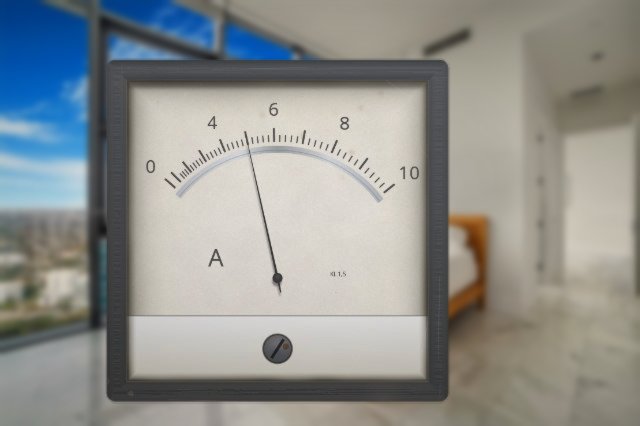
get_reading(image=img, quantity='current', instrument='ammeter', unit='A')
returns 5 A
